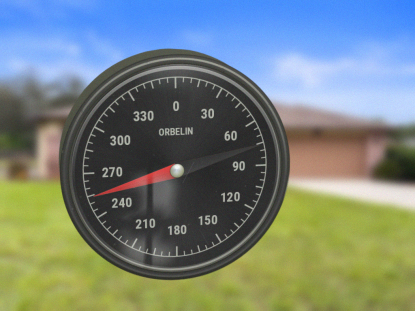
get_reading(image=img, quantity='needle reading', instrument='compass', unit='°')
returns 255 °
